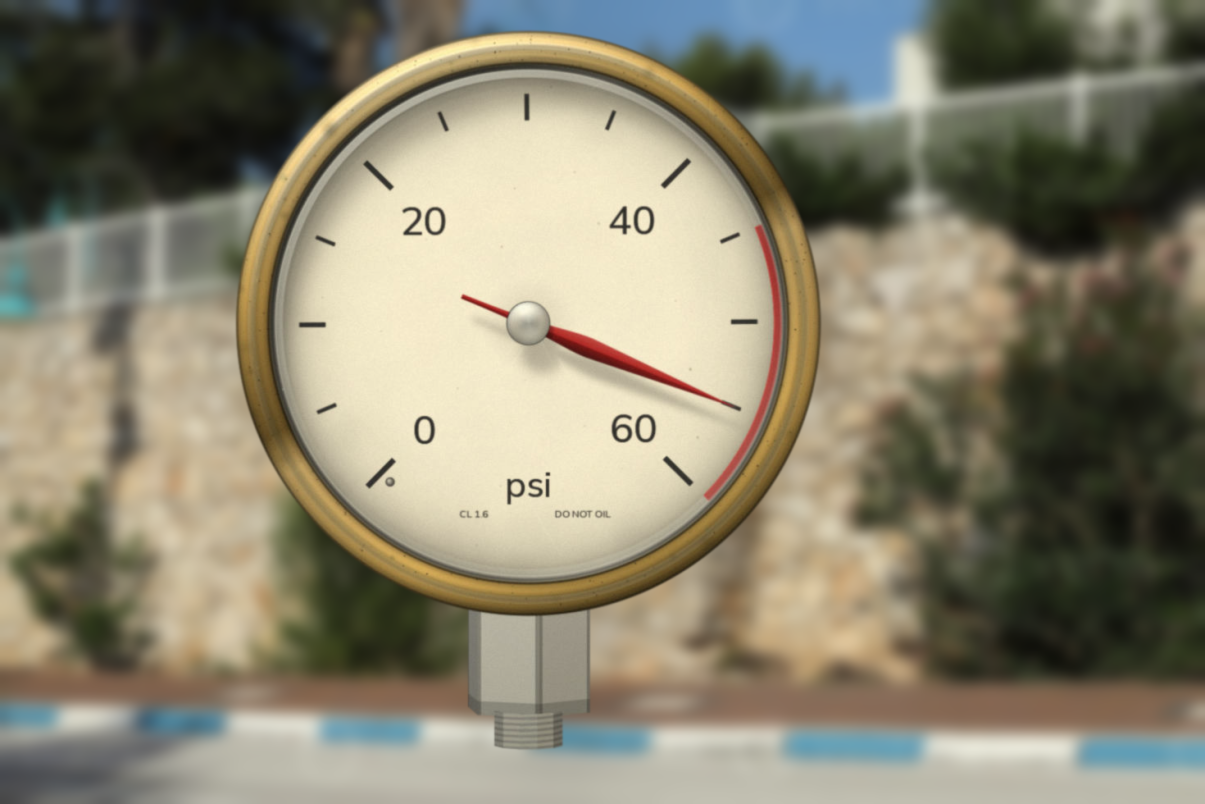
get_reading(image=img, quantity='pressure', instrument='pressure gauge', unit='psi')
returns 55 psi
